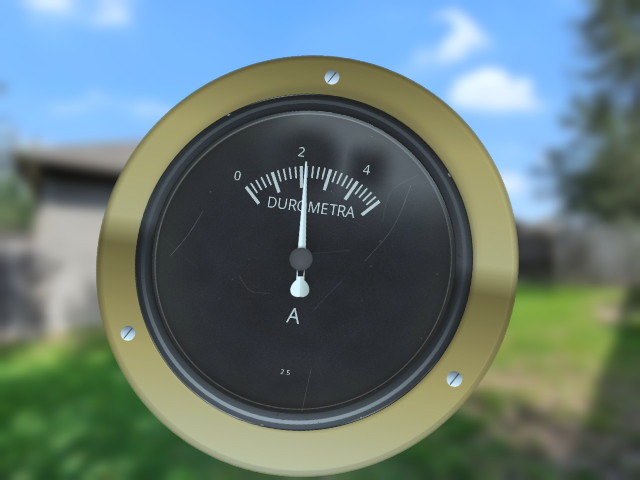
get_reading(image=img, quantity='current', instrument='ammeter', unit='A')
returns 2.2 A
